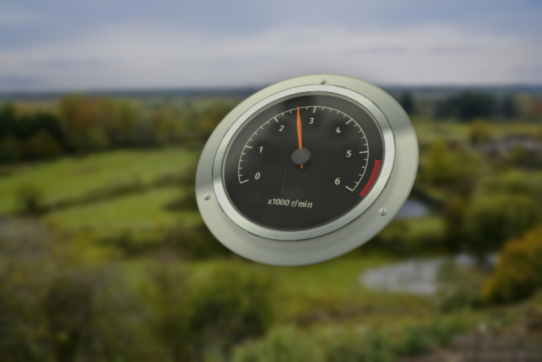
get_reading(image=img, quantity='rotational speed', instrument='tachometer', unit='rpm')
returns 2600 rpm
